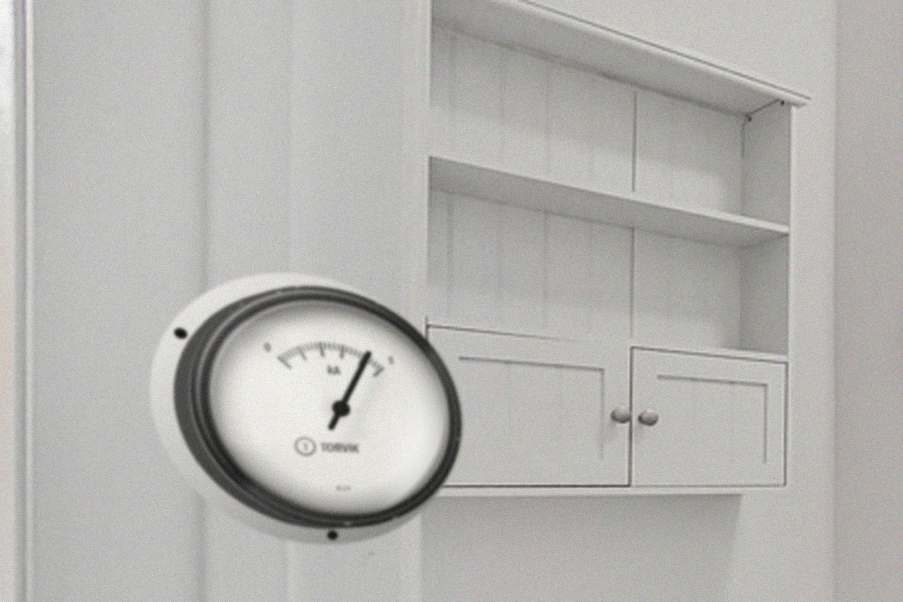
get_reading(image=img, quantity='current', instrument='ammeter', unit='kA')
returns 4 kA
